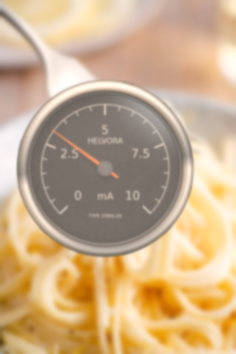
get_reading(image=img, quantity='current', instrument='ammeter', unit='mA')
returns 3 mA
